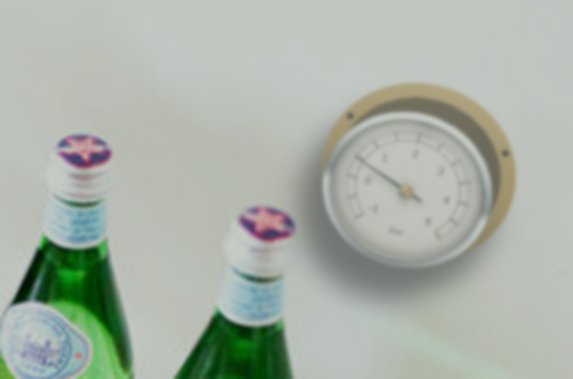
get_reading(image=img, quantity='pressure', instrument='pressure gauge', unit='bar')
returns 0.5 bar
